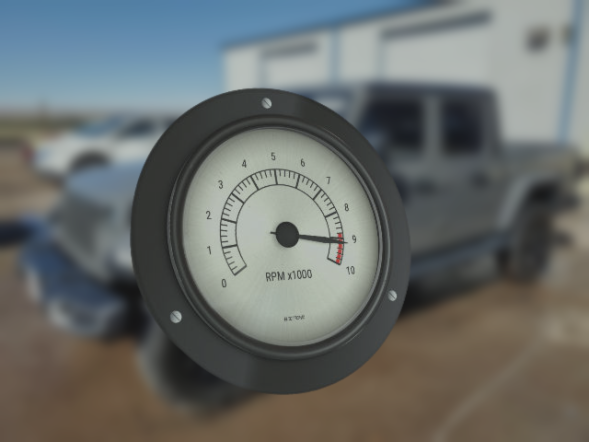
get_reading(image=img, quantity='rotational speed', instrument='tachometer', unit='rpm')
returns 9200 rpm
